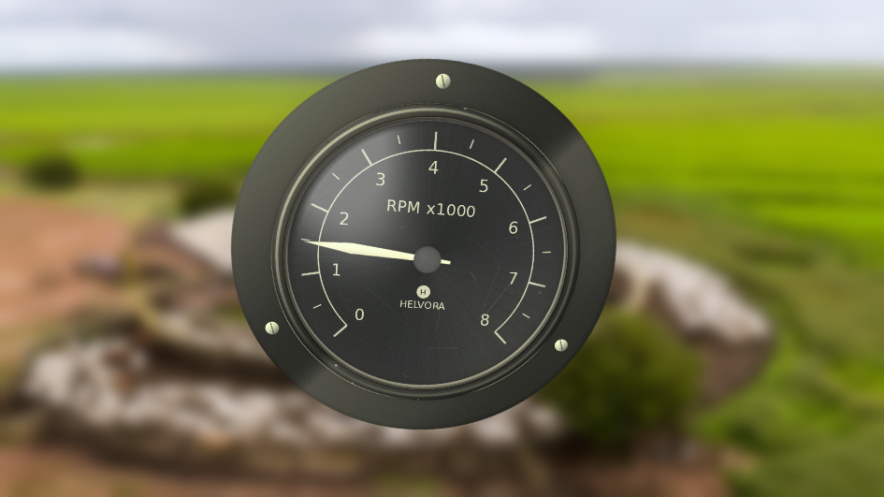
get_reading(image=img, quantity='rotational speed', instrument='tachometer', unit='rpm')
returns 1500 rpm
